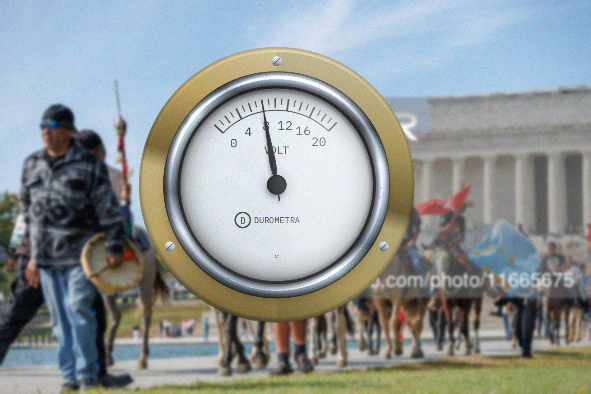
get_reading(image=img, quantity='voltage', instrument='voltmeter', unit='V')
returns 8 V
